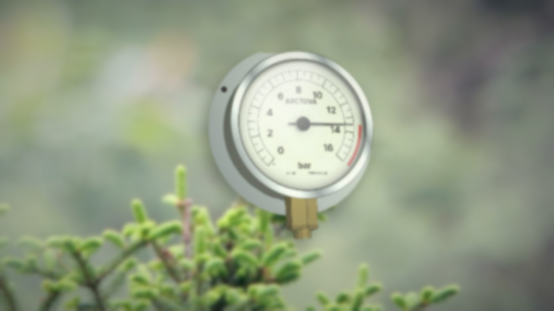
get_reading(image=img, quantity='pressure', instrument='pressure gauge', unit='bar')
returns 13.5 bar
